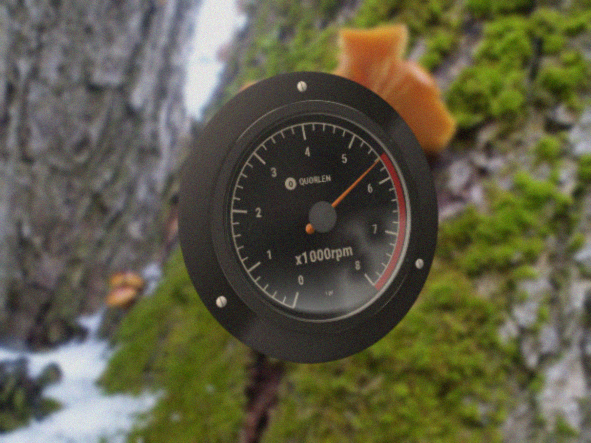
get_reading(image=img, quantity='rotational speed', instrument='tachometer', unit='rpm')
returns 5600 rpm
